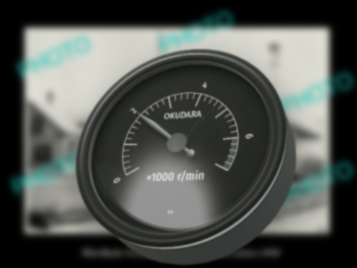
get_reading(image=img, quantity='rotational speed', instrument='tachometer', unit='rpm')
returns 2000 rpm
